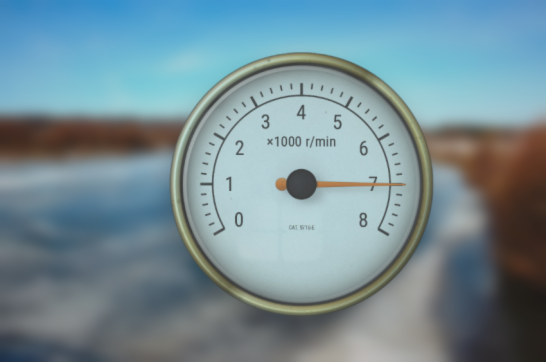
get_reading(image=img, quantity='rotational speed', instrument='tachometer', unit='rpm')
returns 7000 rpm
